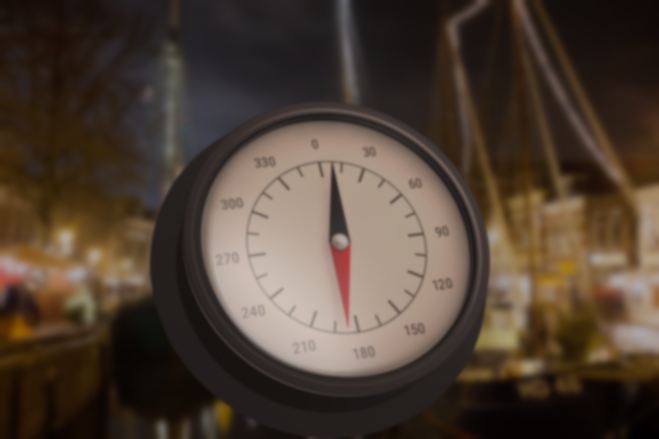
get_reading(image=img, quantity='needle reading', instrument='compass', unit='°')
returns 187.5 °
